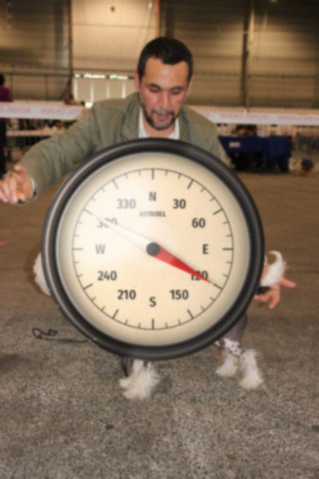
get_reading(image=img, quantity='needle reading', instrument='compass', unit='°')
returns 120 °
